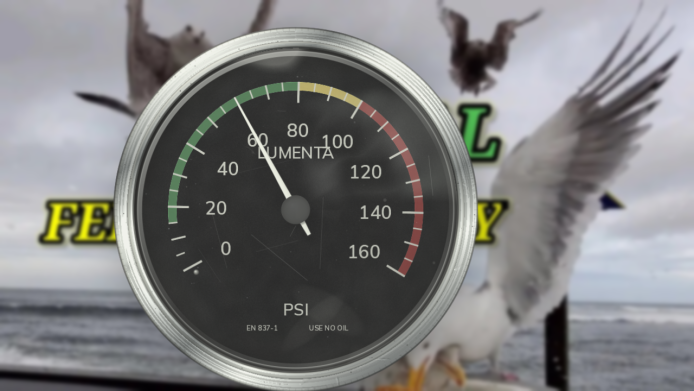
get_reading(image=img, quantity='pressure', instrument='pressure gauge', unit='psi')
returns 60 psi
